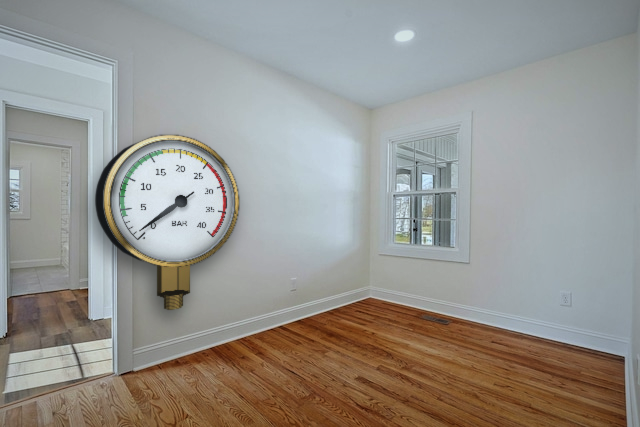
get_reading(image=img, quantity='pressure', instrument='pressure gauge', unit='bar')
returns 1 bar
